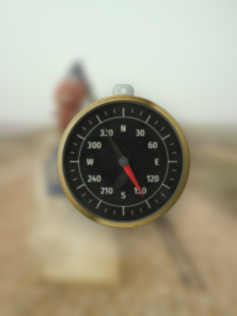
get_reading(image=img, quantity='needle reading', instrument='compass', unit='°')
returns 150 °
